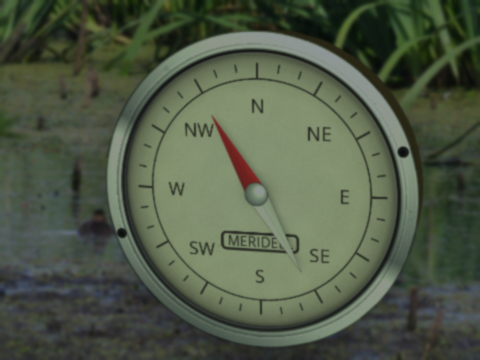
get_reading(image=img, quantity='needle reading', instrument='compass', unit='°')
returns 330 °
